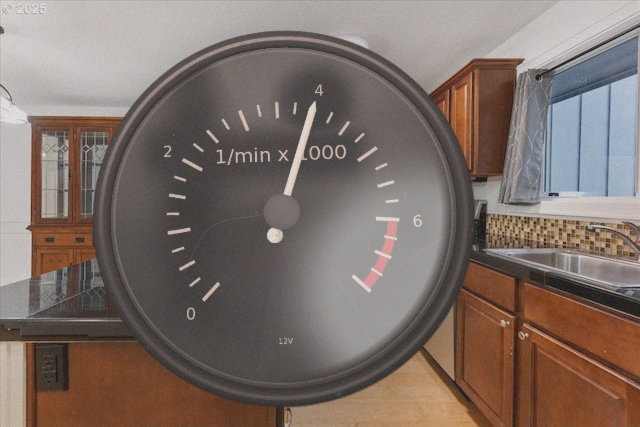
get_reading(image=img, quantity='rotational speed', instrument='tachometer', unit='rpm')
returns 4000 rpm
